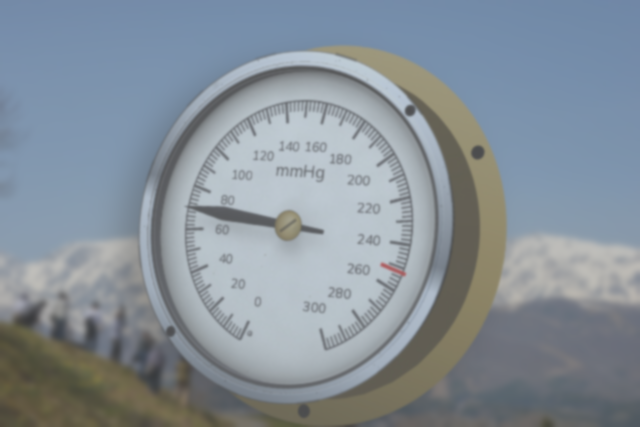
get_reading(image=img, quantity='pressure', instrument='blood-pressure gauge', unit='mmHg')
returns 70 mmHg
